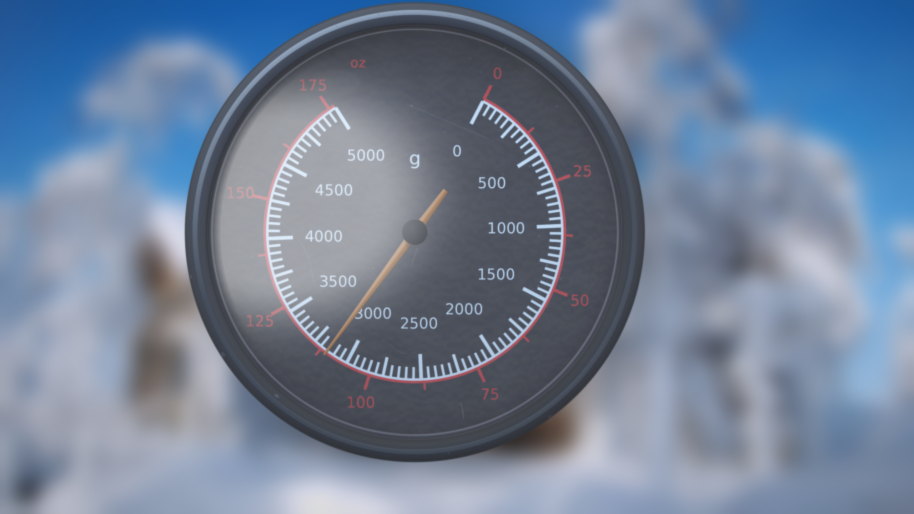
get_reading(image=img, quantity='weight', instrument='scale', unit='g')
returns 3150 g
